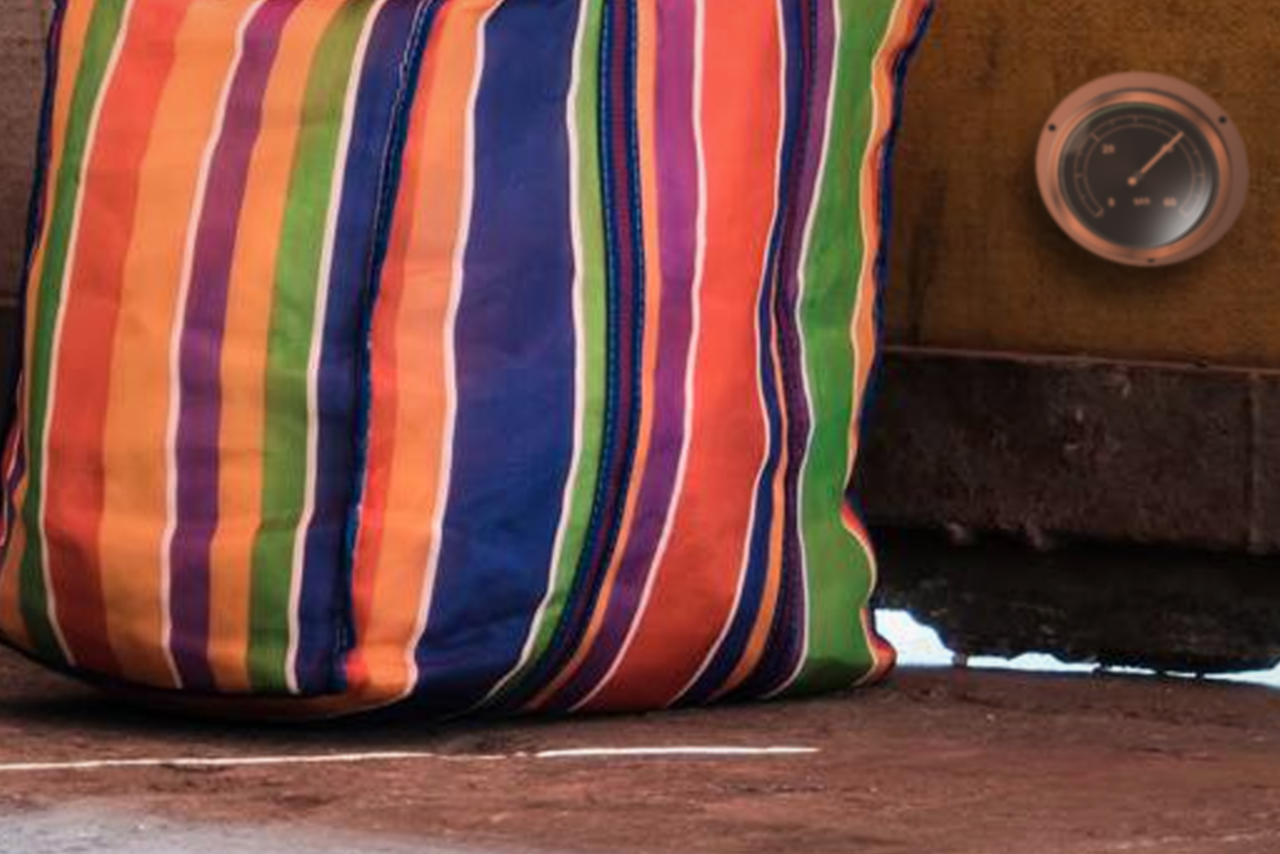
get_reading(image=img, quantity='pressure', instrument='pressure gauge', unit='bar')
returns 40 bar
